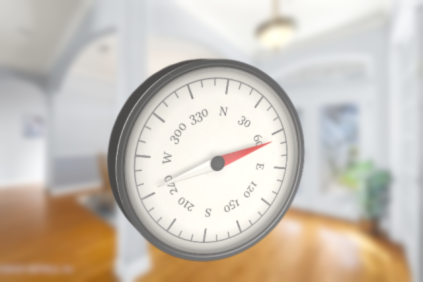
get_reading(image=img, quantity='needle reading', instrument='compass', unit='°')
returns 65 °
